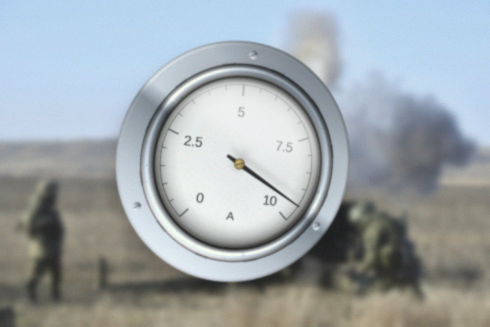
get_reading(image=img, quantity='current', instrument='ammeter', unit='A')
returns 9.5 A
